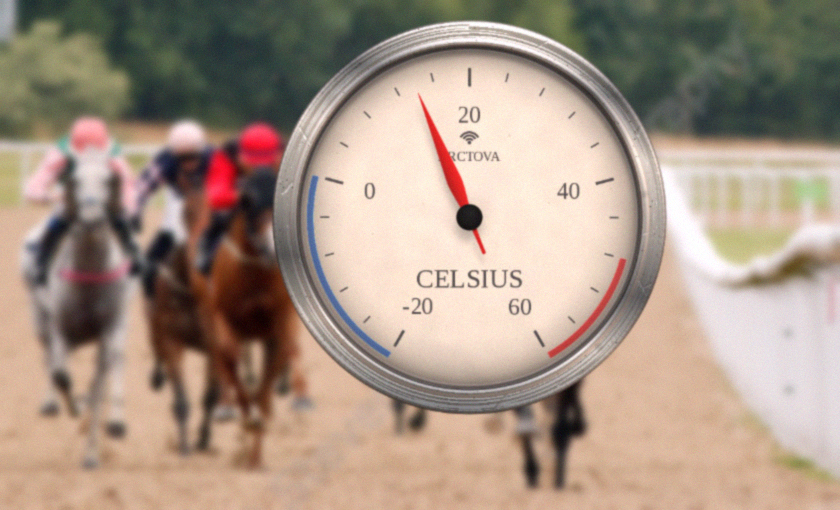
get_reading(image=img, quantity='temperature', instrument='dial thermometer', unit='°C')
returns 14 °C
